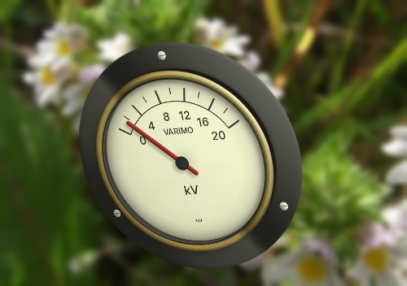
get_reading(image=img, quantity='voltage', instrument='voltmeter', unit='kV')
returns 2 kV
